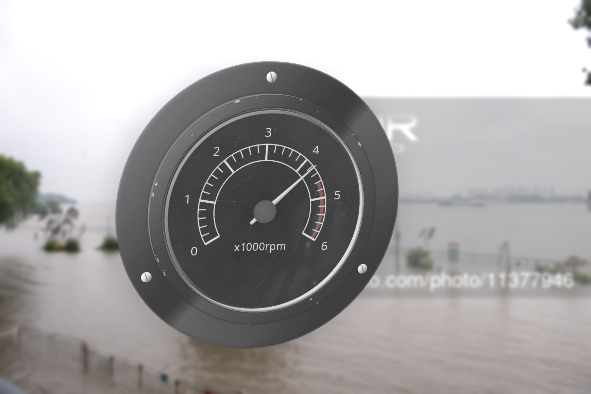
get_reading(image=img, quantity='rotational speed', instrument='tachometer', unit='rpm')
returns 4200 rpm
